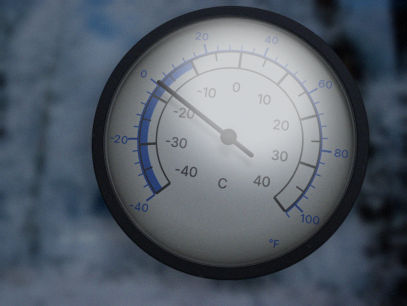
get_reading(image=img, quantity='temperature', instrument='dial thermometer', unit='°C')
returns -17.5 °C
